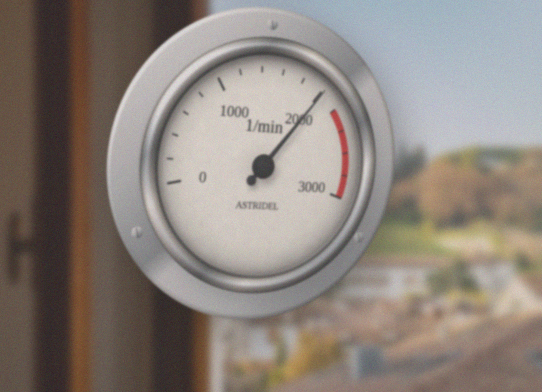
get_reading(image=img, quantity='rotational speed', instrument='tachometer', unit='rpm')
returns 2000 rpm
